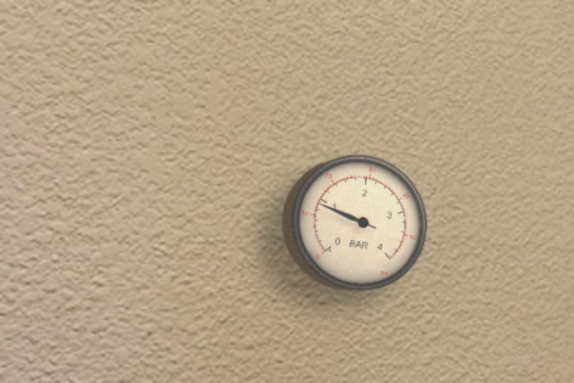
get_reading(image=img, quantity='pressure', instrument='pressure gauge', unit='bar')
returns 0.9 bar
